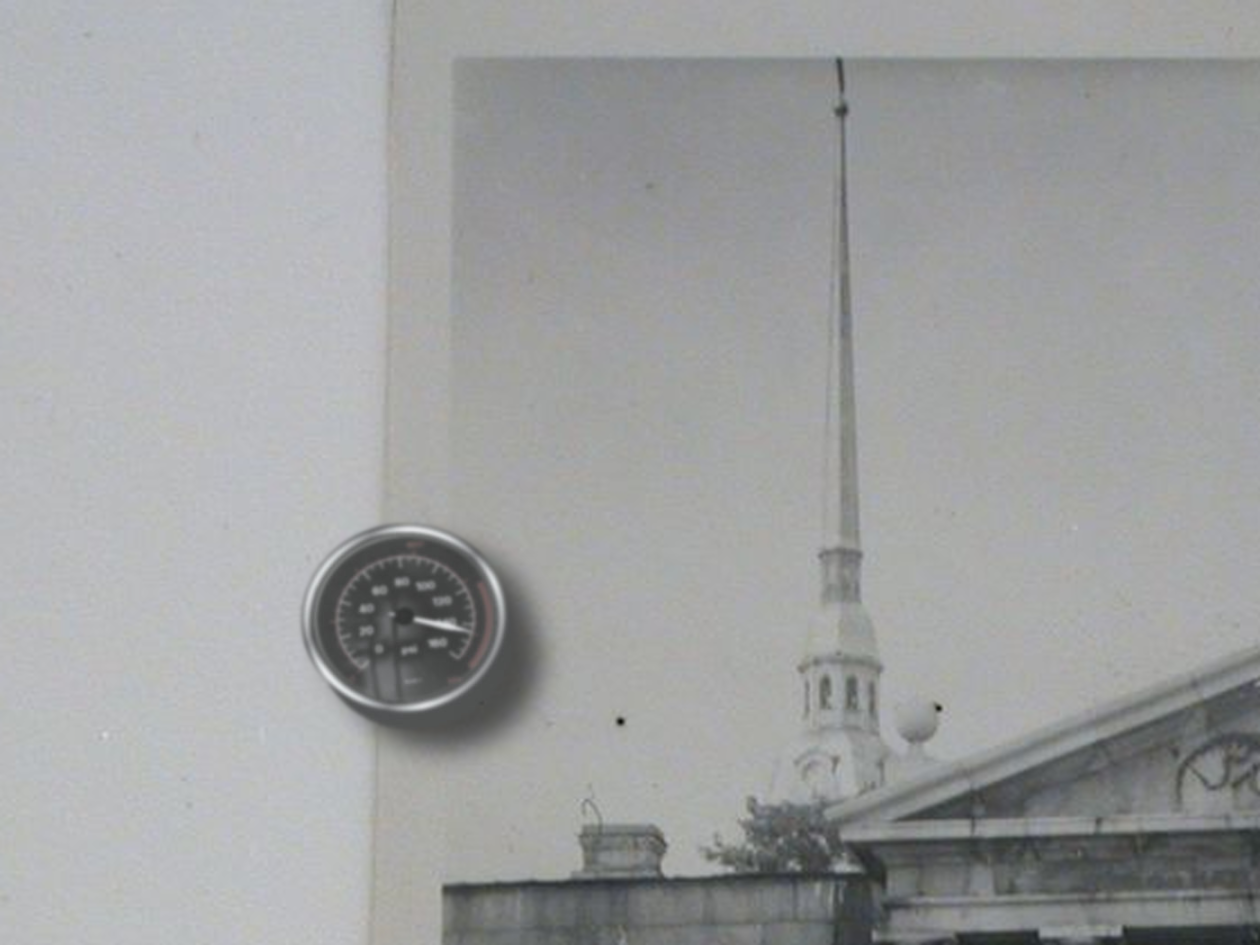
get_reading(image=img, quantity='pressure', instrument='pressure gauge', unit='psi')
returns 145 psi
